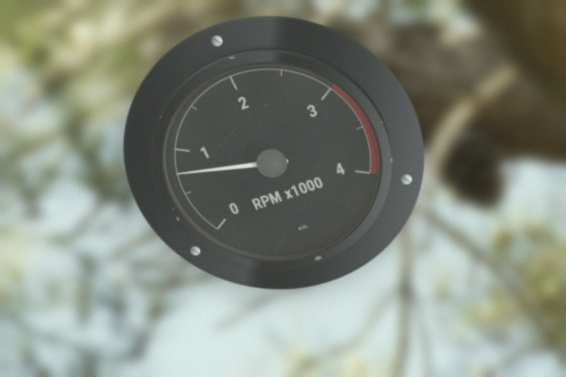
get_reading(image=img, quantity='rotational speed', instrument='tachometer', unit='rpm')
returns 750 rpm
